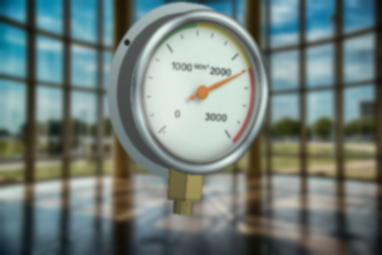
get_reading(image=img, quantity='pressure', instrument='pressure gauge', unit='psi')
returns 2200 psi
